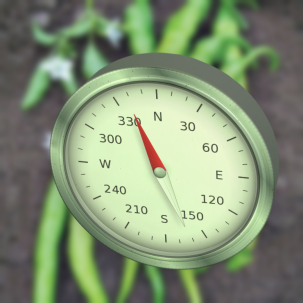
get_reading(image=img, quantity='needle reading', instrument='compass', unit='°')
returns 340 °
